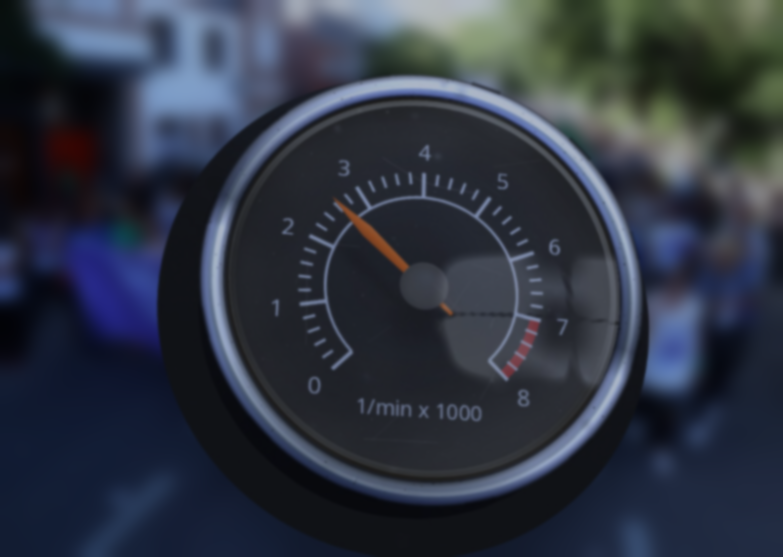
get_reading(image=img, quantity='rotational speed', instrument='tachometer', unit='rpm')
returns 2600 rpm
